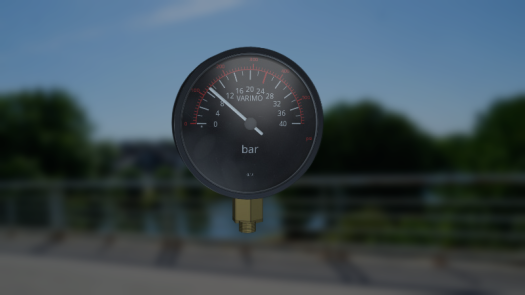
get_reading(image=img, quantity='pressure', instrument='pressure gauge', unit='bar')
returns 9 bar
